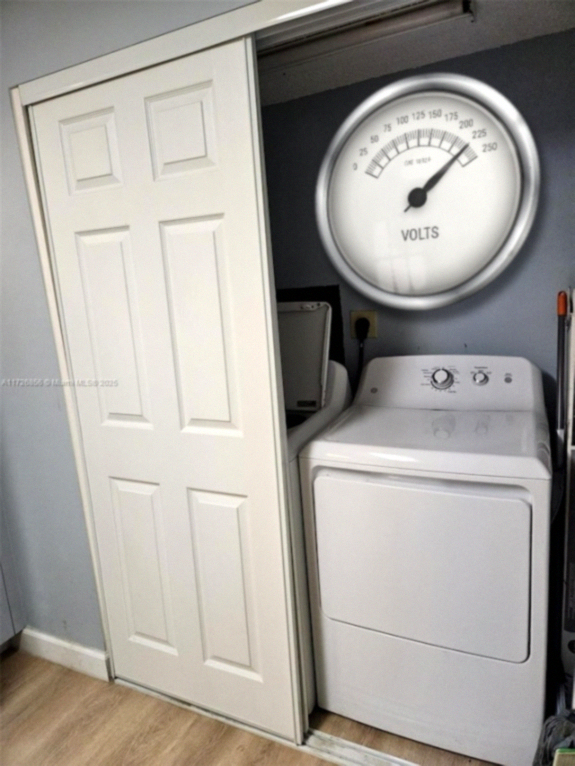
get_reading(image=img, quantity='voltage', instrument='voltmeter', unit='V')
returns 225 V
